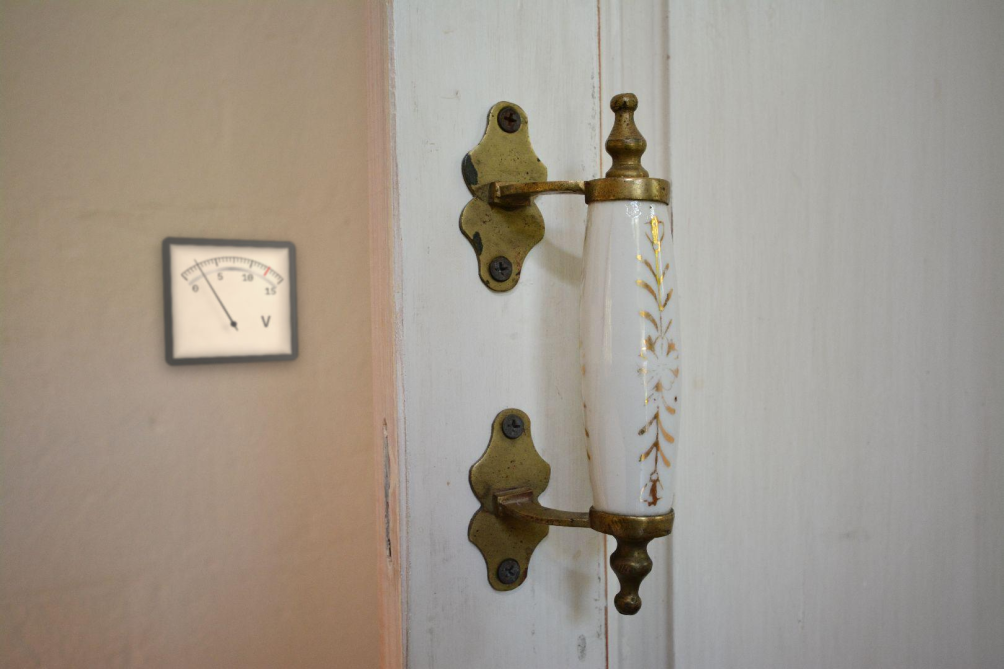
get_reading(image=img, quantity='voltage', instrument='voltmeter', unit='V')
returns 2.5 V
